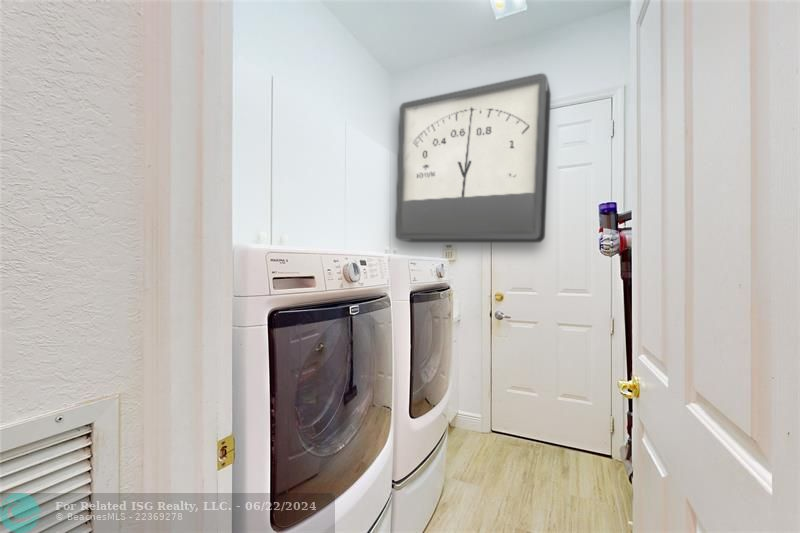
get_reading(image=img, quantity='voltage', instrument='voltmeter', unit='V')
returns 0.7 V
